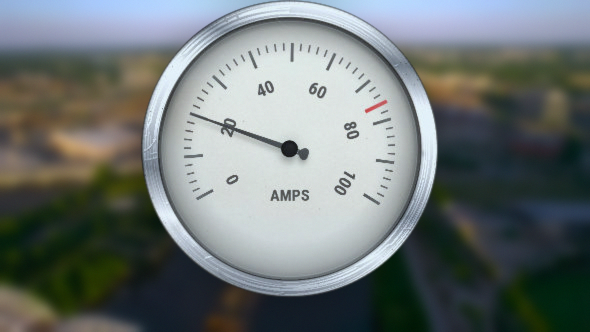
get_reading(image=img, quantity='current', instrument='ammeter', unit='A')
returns 20 A
